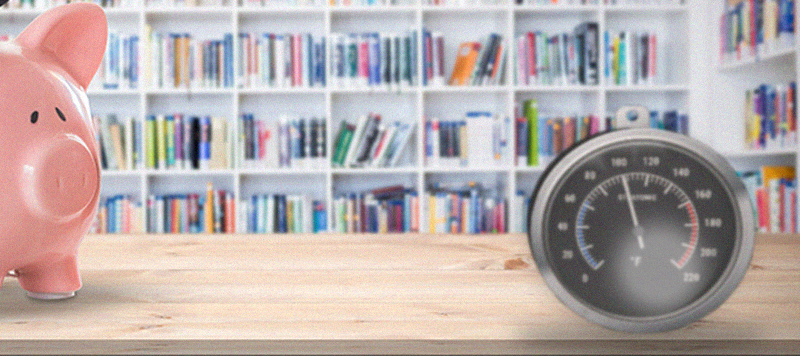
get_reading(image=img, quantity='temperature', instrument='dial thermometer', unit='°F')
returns 100 °F
